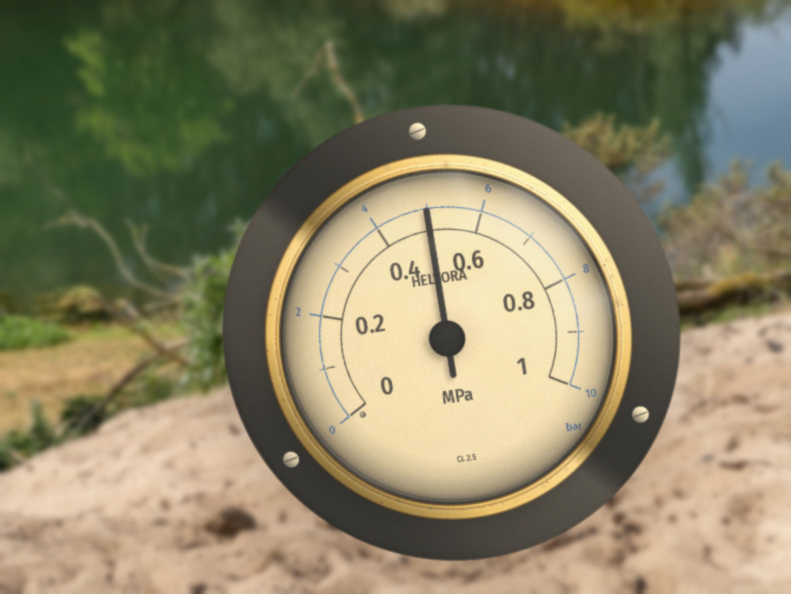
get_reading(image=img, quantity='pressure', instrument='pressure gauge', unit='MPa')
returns 0.5 MPa
